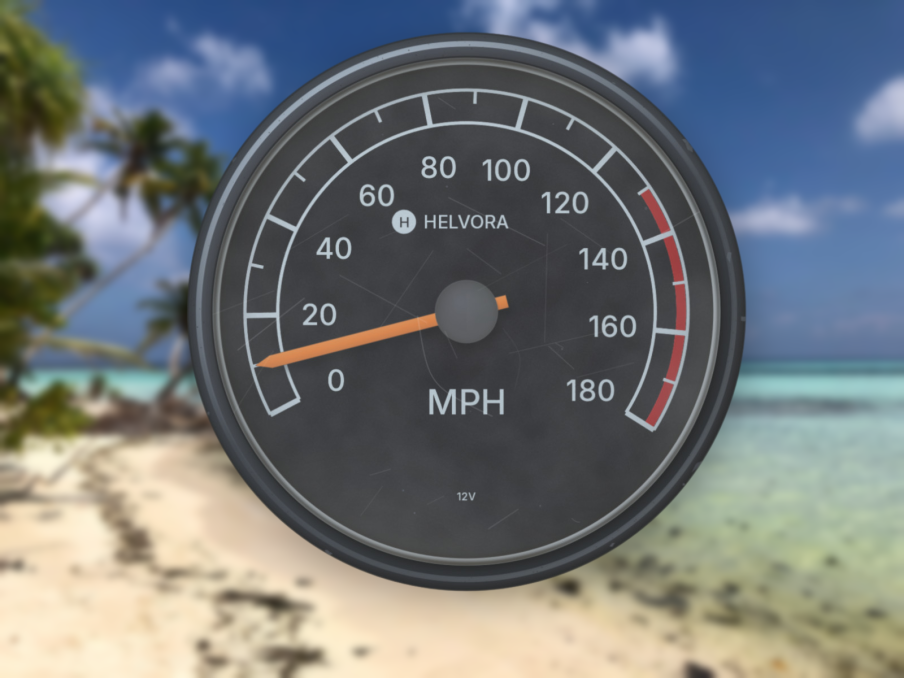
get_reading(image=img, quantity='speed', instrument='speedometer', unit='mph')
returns 10 mph
